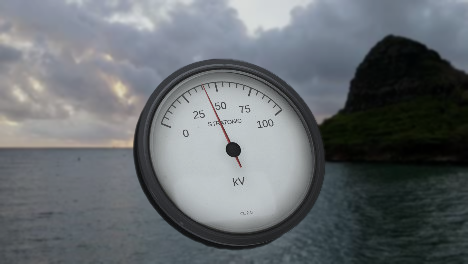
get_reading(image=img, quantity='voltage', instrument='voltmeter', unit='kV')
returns 40 kV
